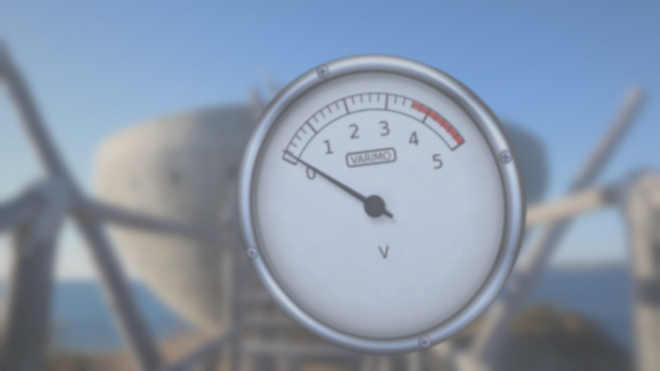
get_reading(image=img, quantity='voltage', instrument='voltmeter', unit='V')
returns 0.2 V
